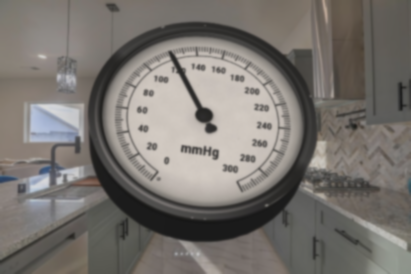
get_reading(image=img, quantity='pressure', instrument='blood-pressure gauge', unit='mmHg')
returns 120 mmHg
